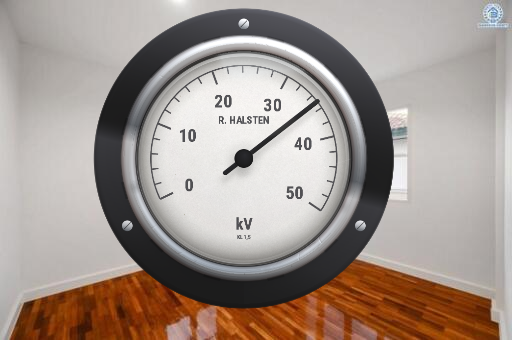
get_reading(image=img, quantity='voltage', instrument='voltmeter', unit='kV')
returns 35 kV
